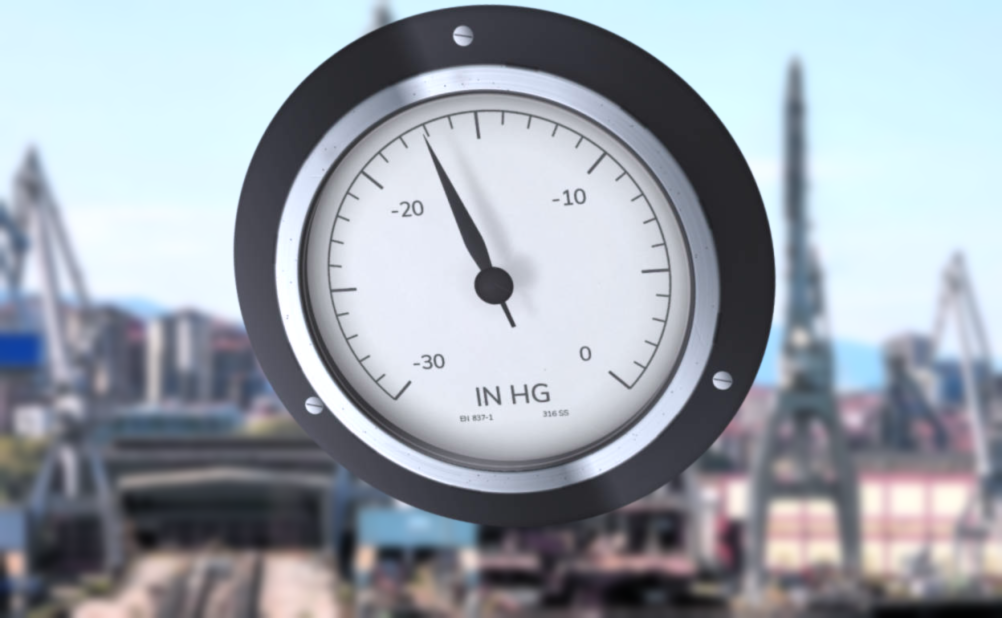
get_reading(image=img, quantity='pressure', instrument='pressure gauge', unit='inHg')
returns -17 inHg
